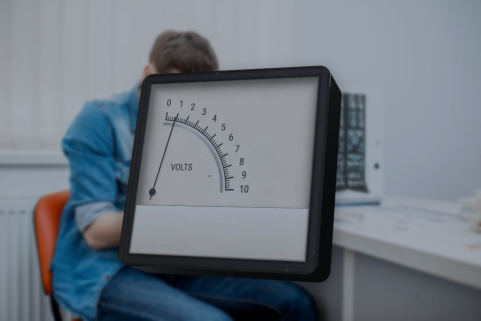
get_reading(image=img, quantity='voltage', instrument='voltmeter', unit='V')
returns 1 V
